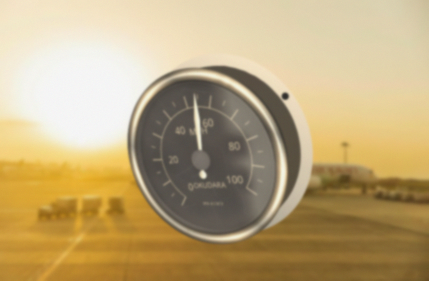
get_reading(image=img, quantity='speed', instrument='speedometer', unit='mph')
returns 55 mph
